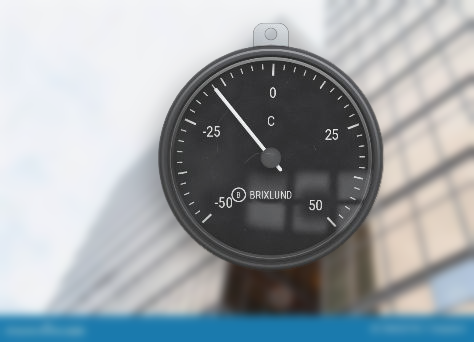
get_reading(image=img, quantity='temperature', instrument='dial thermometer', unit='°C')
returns -15 °C
